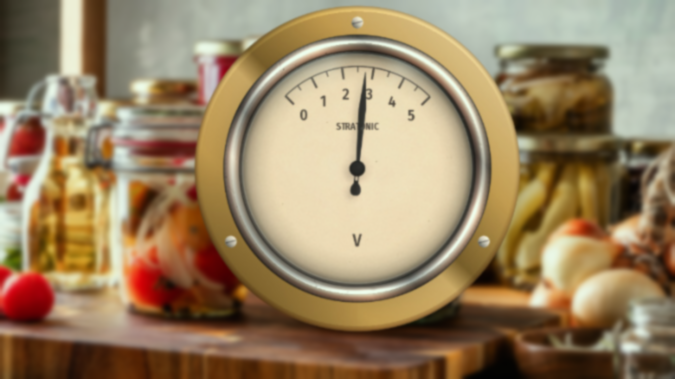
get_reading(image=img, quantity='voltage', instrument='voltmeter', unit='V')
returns 2.75 V
